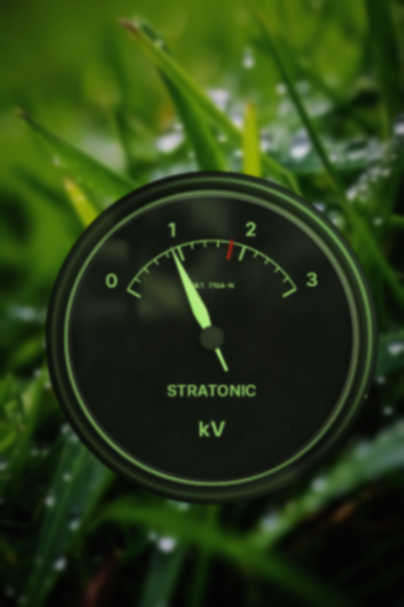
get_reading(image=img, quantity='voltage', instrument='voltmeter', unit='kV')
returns 0.9 kV
